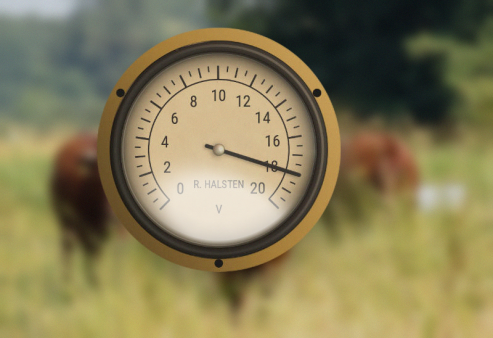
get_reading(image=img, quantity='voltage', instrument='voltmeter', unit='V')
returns 18 V
